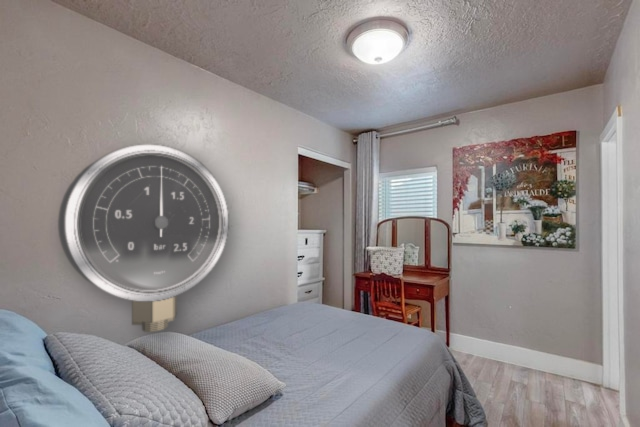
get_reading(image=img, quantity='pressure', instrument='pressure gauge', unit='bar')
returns 1.2 bar
